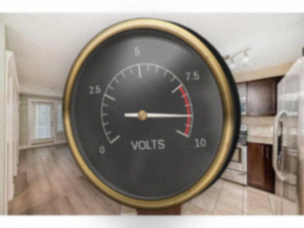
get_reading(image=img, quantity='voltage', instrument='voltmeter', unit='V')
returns 9 V
